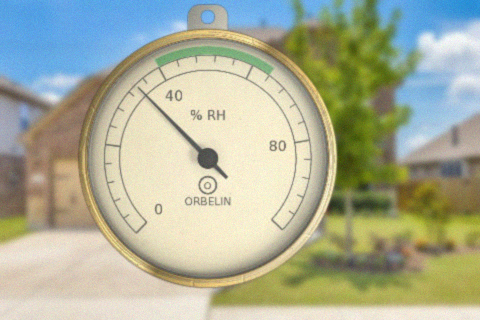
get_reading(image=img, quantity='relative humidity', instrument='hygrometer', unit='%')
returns 34 %
